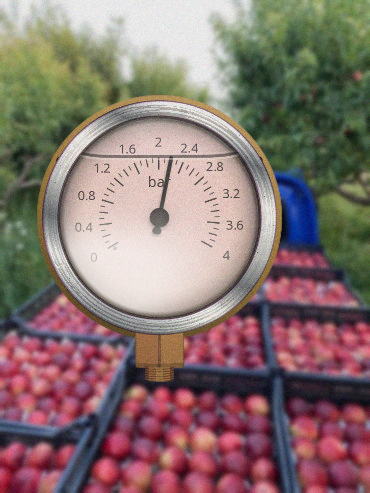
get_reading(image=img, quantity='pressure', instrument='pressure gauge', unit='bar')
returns 2.2 bar
